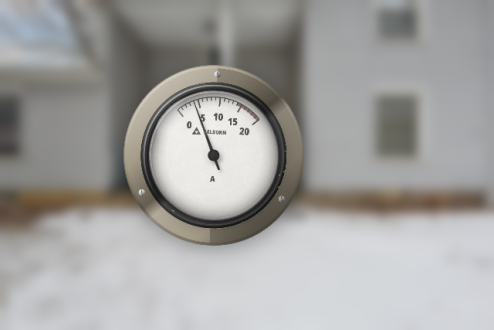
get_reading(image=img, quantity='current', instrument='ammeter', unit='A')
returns 4 A
